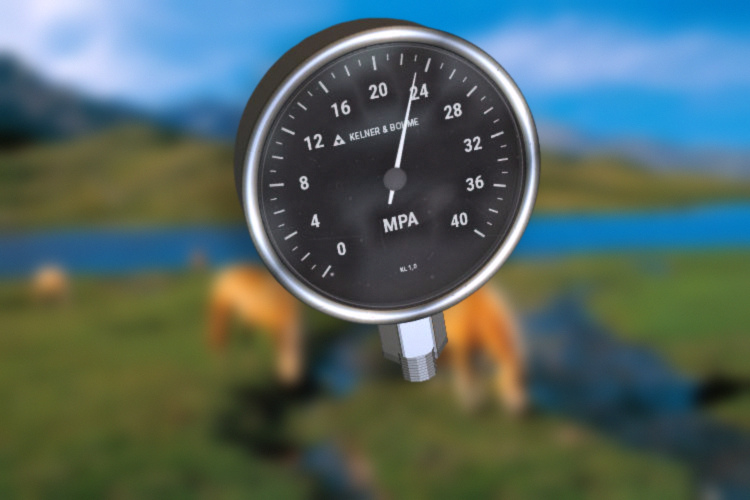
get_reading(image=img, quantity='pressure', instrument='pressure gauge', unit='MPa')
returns 23 MPa
